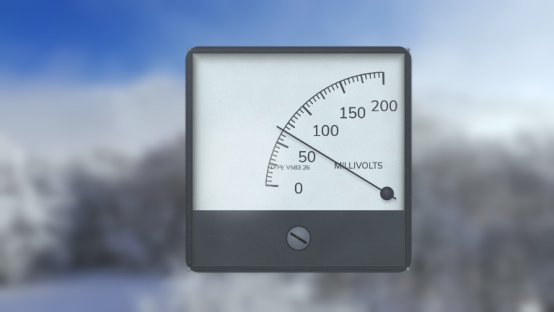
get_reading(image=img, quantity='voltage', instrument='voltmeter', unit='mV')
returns 65 mV
